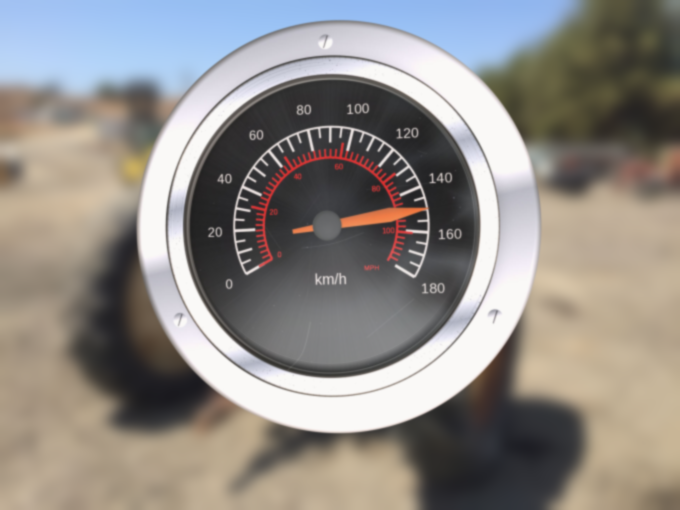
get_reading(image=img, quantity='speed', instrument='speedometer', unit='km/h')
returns 150 km/h
